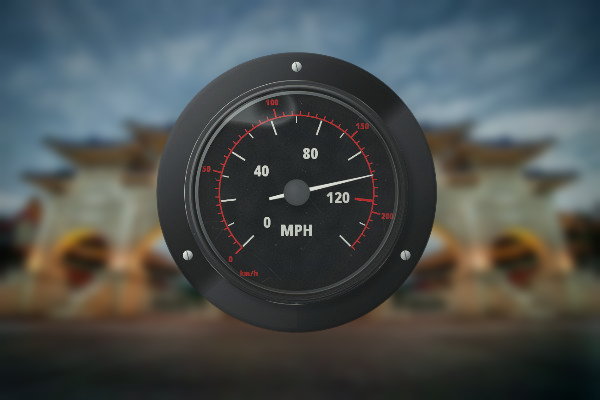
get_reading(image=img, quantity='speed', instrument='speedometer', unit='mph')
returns 110 mph
